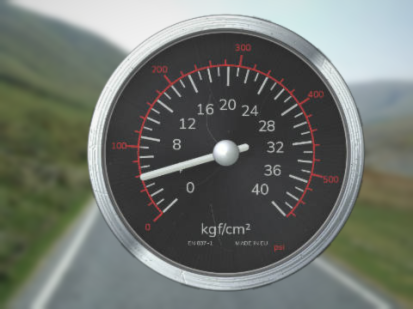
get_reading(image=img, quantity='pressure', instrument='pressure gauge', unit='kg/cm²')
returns 4 kg/cm²
